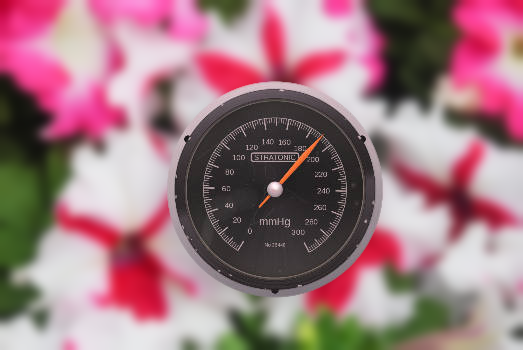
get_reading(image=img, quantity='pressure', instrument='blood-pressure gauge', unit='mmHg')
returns 190 mmHg
